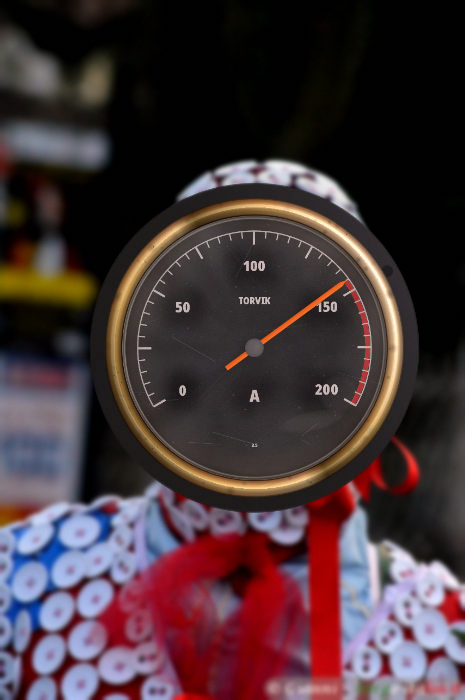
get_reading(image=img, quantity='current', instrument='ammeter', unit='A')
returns 145 A
